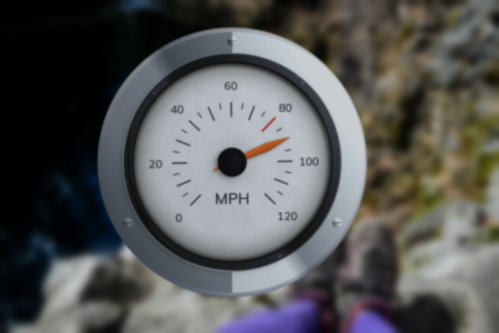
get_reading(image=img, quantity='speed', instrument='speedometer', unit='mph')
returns 90 mph
